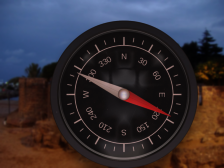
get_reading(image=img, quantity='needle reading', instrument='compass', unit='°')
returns 115 °
